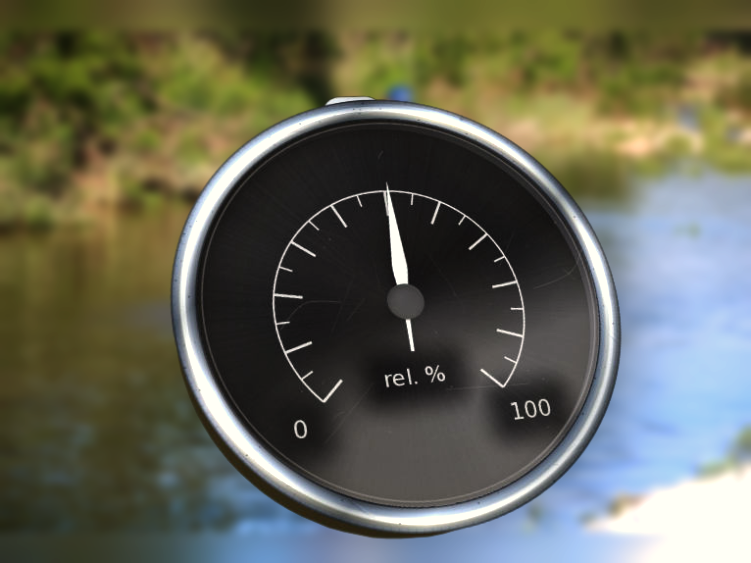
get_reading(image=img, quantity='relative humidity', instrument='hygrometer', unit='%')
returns 50 %
